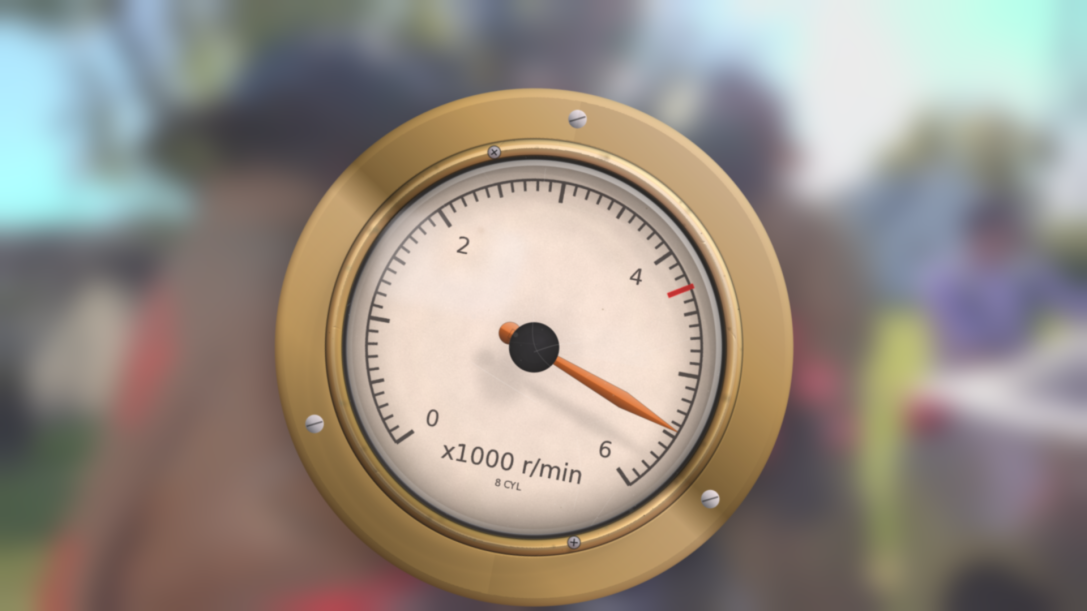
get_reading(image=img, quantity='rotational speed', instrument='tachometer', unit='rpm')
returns 5450 rpm
